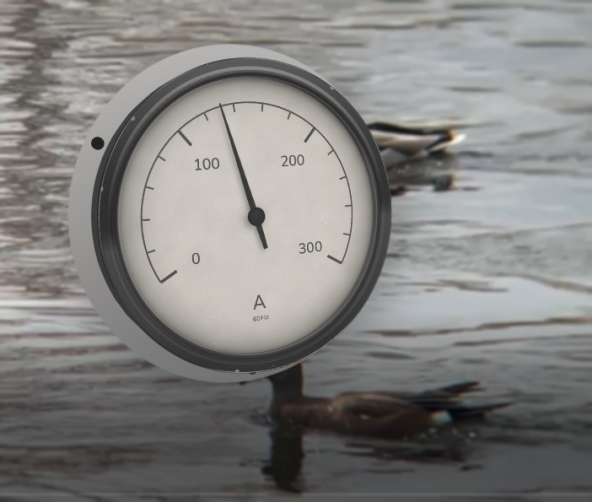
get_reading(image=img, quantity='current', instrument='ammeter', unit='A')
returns 130 A
